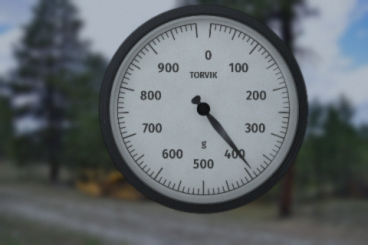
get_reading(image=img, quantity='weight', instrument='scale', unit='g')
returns 390 g
